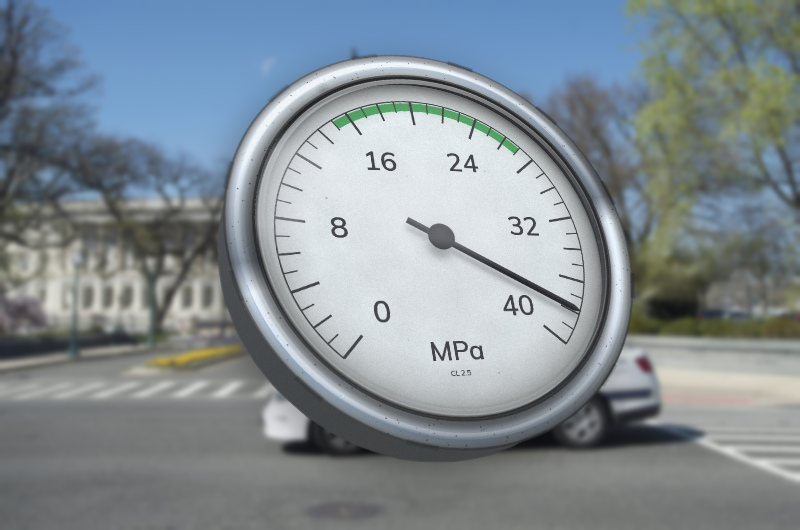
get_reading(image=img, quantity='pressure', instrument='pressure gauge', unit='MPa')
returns 38 MPa
